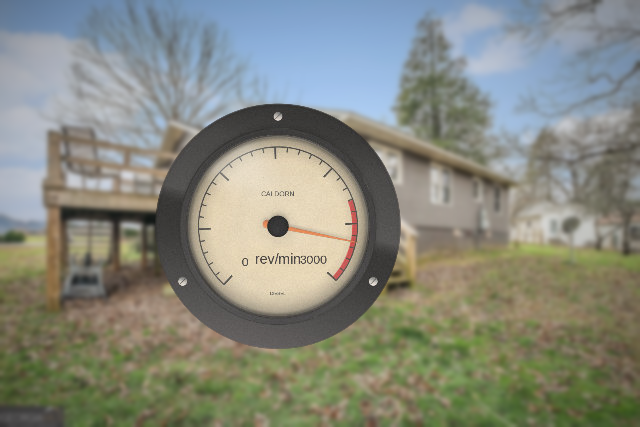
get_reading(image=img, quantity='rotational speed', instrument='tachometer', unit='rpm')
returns 2650 rpm
